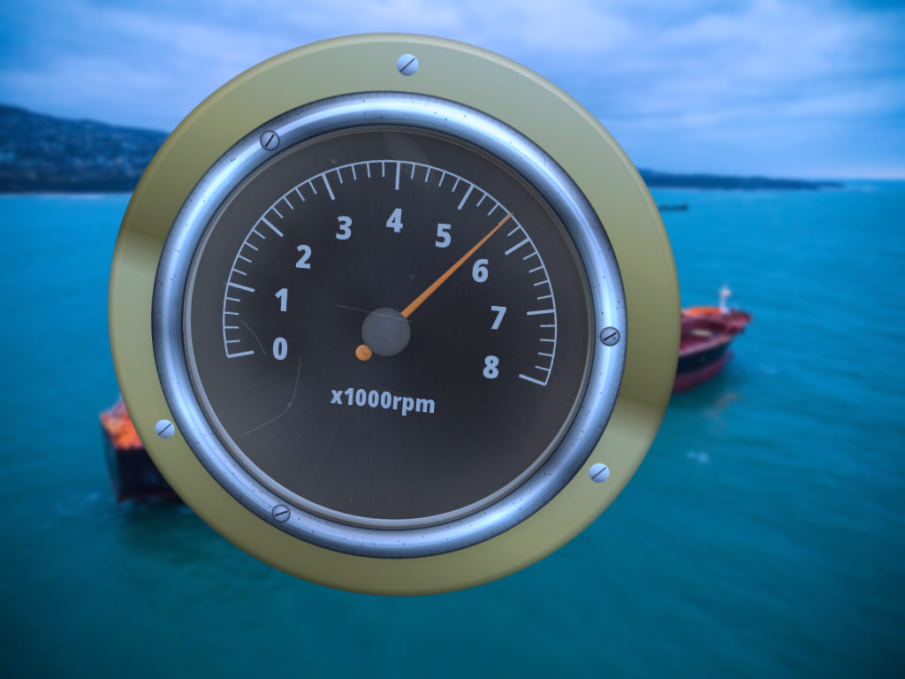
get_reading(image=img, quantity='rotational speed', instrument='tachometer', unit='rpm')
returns 5600 rpm
